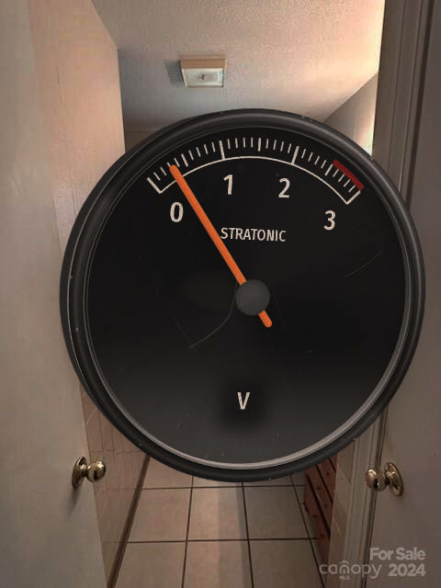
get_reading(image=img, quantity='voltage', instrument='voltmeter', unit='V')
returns 0.3 V
